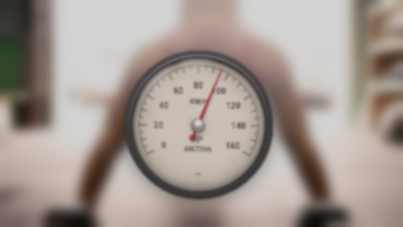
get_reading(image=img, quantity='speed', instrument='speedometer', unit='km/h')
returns 95 km/h
